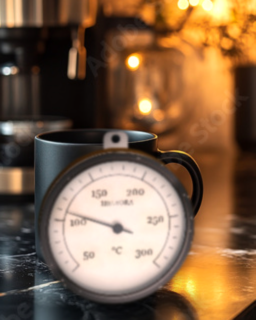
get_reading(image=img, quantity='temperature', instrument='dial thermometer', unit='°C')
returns 110 °C
